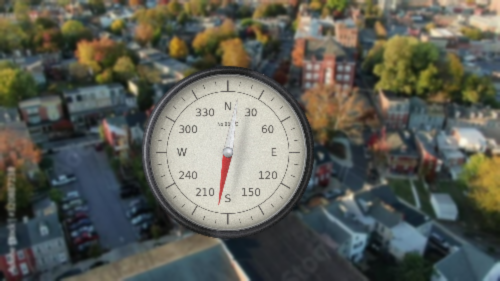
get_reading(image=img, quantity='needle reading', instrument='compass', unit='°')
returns 190 °
